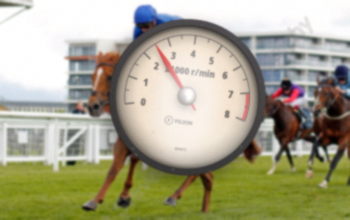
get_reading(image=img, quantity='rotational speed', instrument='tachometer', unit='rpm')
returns 2500 rpm
